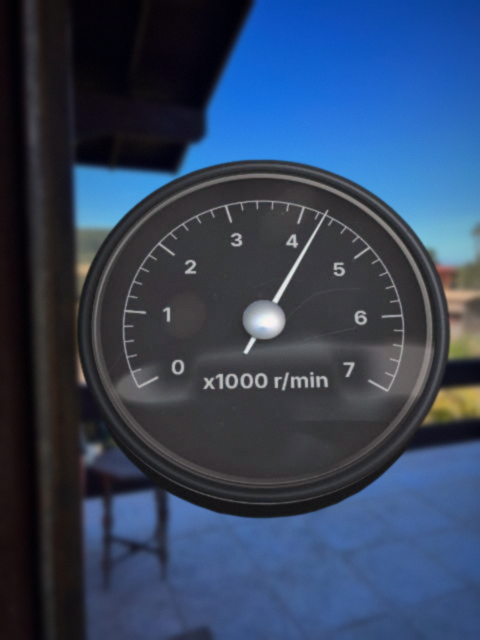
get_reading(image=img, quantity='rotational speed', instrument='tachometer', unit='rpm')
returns 4300 rpm
